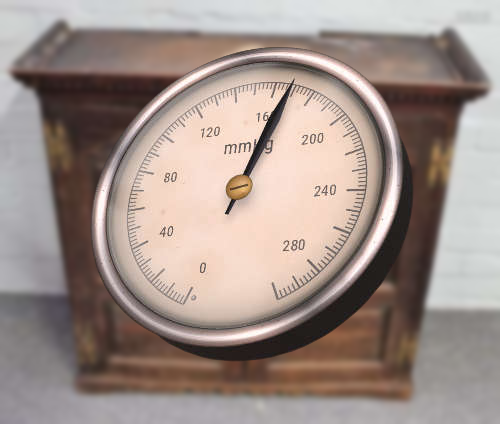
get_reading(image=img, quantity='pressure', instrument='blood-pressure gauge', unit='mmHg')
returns 170 mmHg
